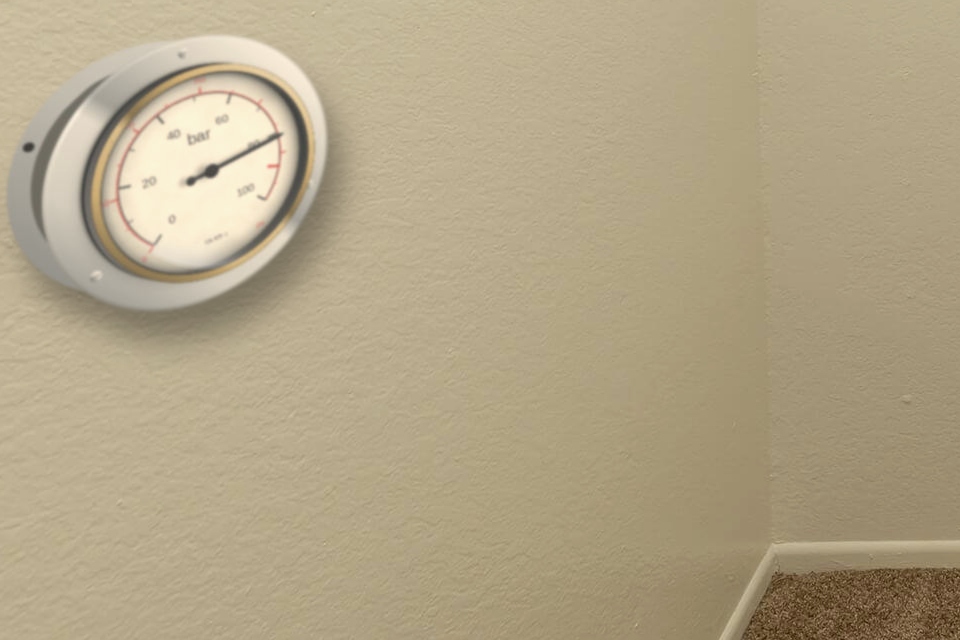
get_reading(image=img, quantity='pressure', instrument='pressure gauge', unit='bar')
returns 80 bar
